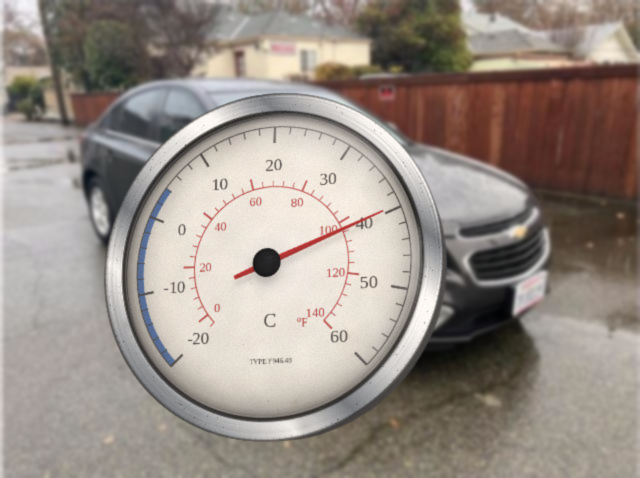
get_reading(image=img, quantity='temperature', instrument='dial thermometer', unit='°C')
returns 40 °C
